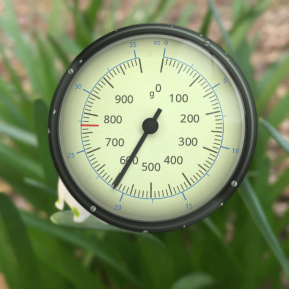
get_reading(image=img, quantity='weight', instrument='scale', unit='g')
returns 590 g
